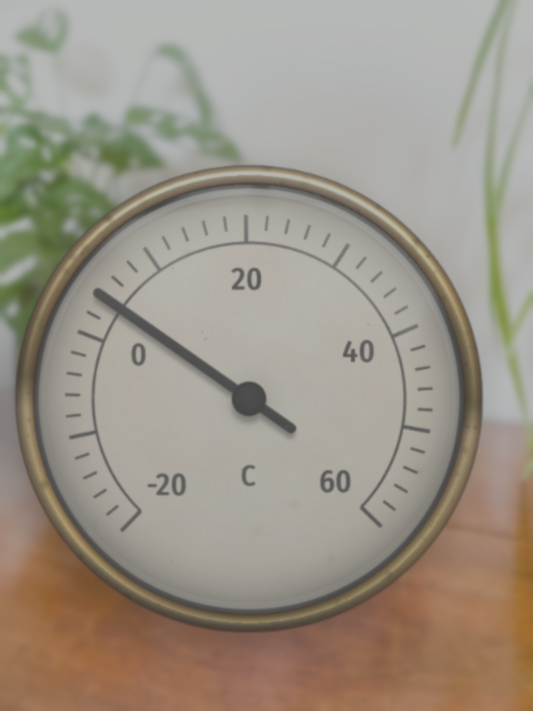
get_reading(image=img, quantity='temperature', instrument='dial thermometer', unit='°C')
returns 4 °C
